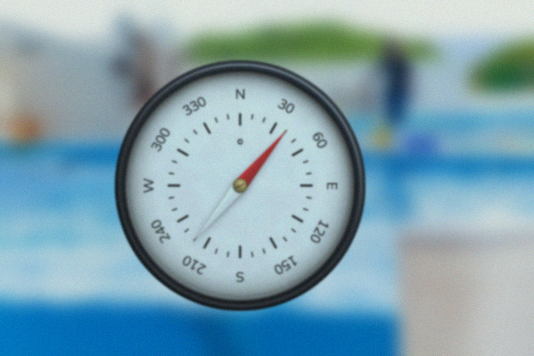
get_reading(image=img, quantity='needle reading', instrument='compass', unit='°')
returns 40 °
